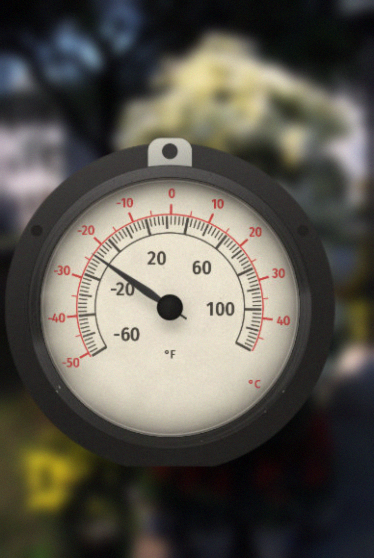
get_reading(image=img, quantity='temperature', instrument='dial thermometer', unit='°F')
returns -10 °F
